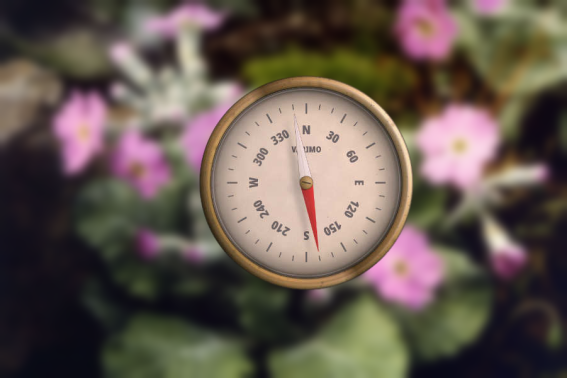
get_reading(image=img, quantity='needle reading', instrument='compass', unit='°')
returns 170 °
